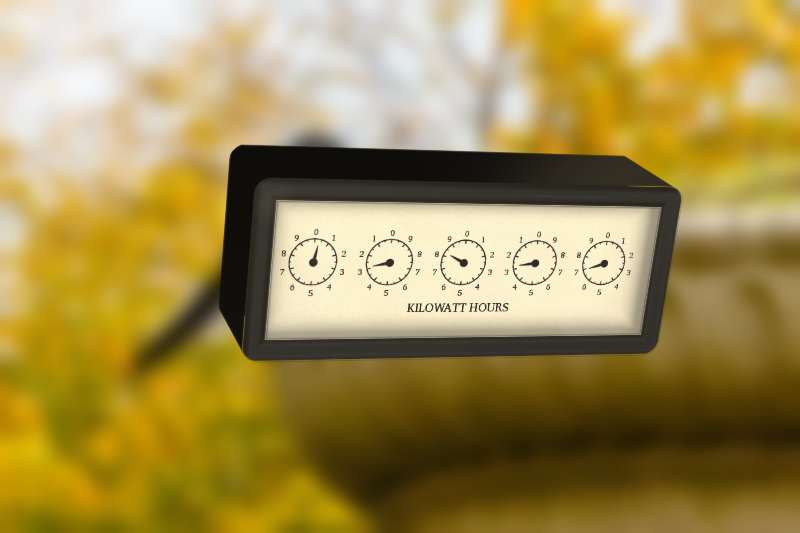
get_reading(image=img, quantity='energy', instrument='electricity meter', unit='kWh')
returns 2827 kWh
